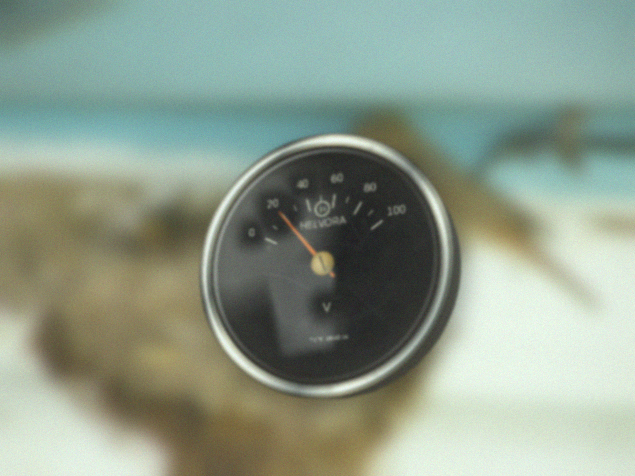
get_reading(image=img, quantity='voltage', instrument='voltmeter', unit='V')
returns 20 V
